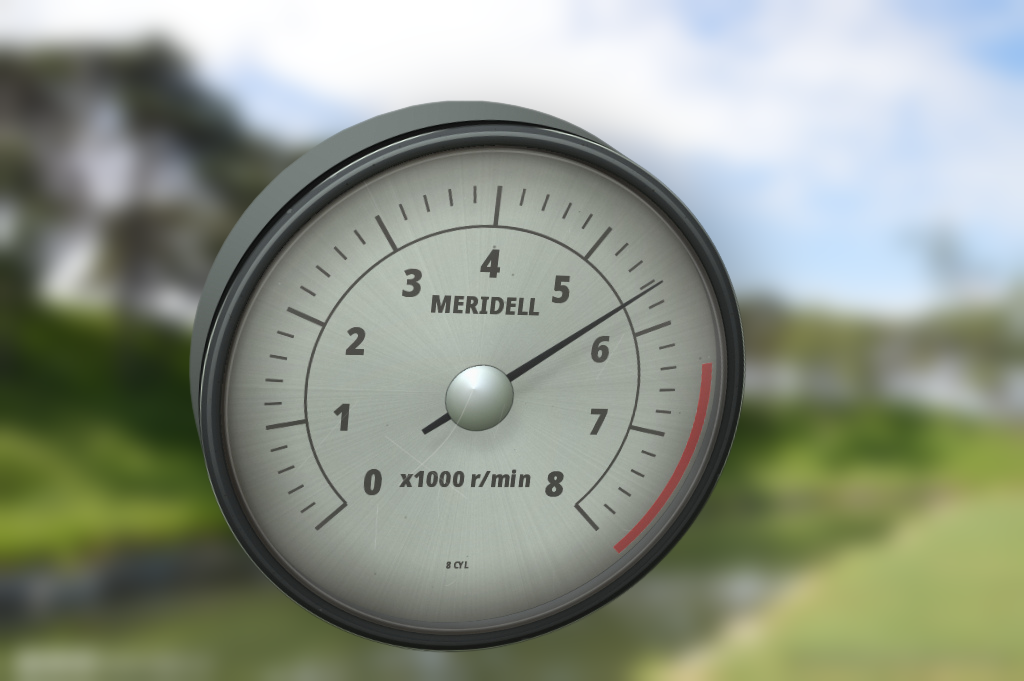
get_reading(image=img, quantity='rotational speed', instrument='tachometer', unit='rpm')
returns 5600 rpm
